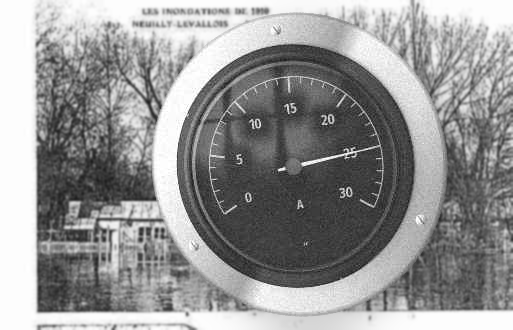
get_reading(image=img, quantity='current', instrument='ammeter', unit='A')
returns 25 A
